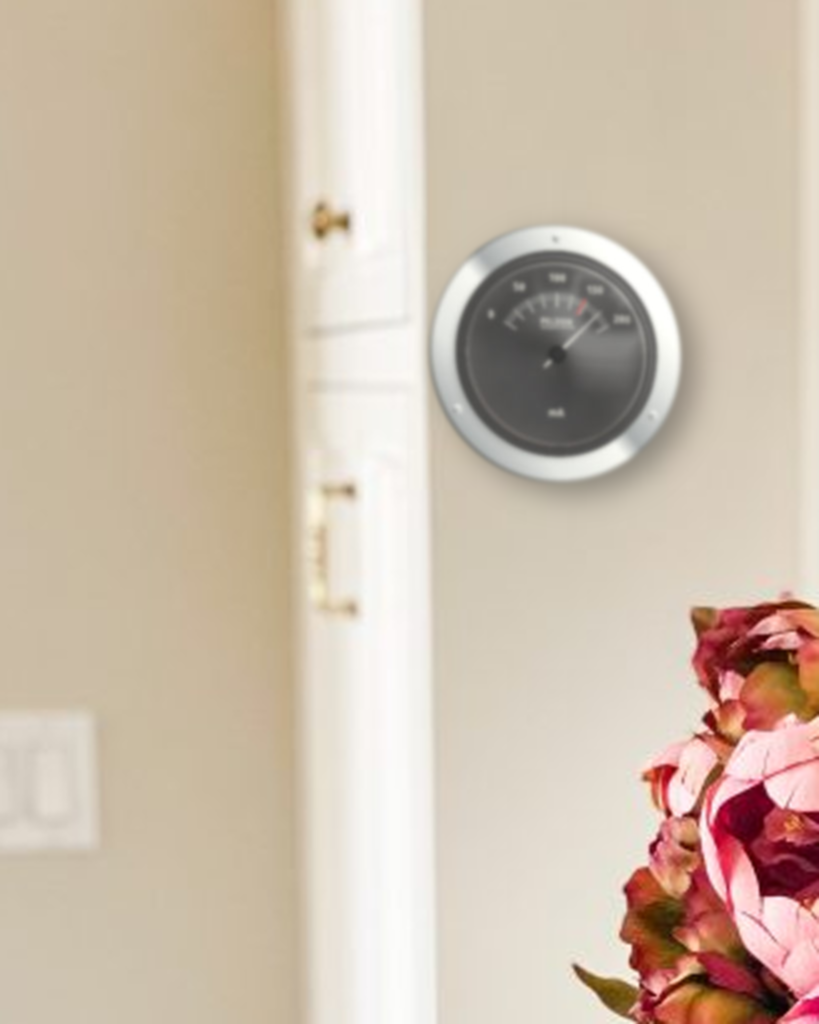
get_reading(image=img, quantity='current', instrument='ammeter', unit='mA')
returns 175 mA
